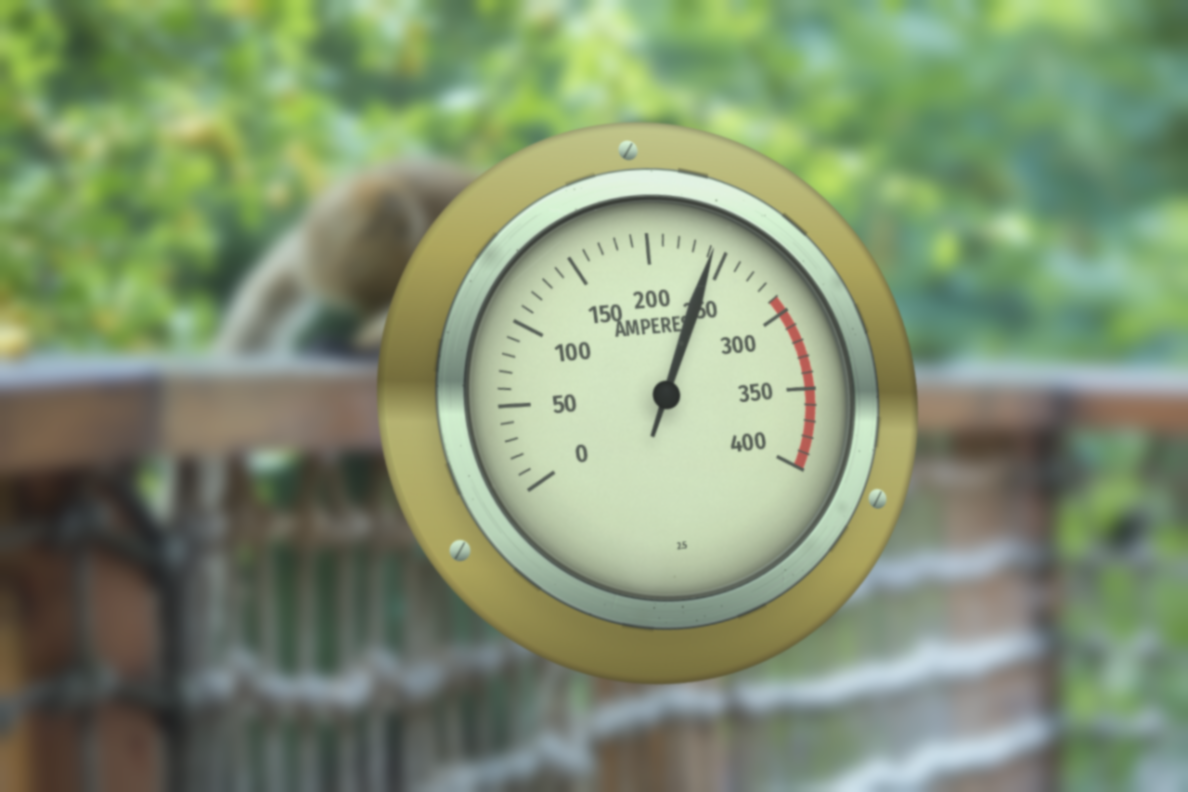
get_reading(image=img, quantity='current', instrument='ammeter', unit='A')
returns 240 A
